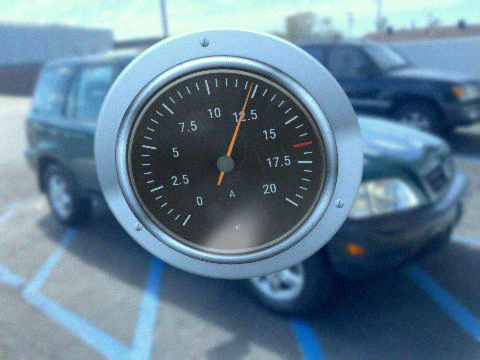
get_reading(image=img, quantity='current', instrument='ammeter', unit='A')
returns 12.25 A
